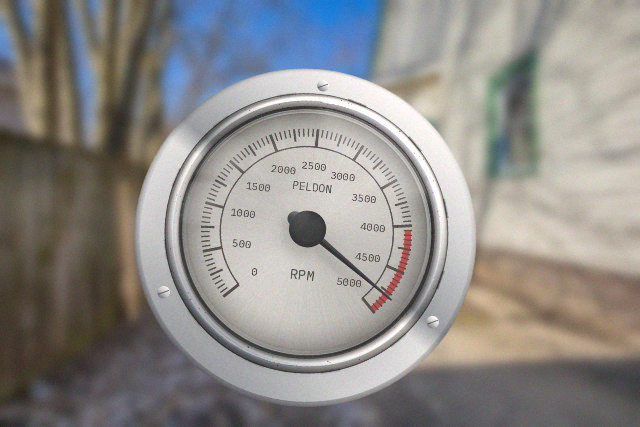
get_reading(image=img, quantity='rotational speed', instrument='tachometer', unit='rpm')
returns 4800 rpm
